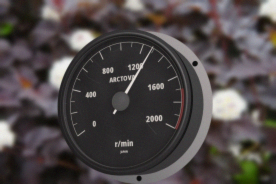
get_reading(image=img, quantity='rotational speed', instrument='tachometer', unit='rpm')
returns 1300 rpm
